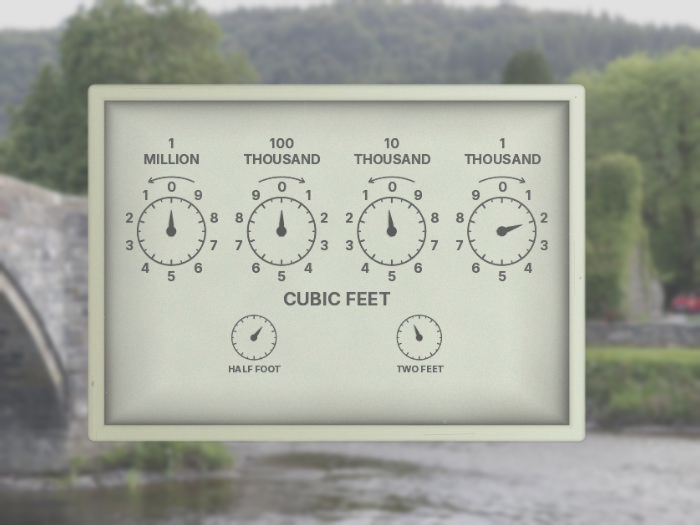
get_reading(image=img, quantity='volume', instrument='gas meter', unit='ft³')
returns 200 ft³
